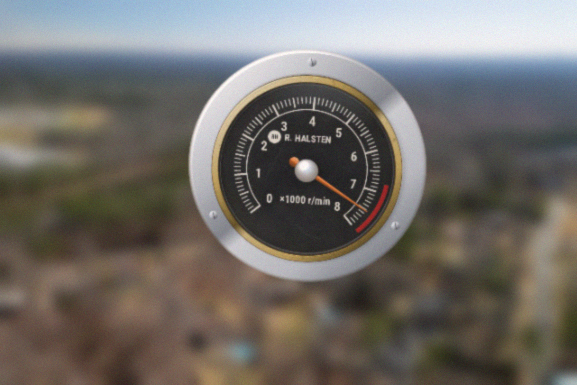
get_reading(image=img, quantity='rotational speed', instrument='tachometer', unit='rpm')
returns 7500 rpm
